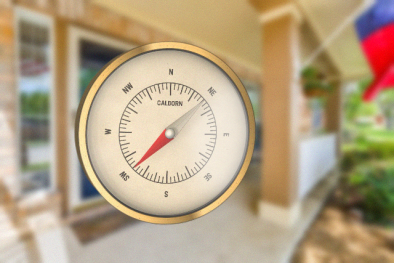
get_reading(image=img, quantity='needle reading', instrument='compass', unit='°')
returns 225 °
